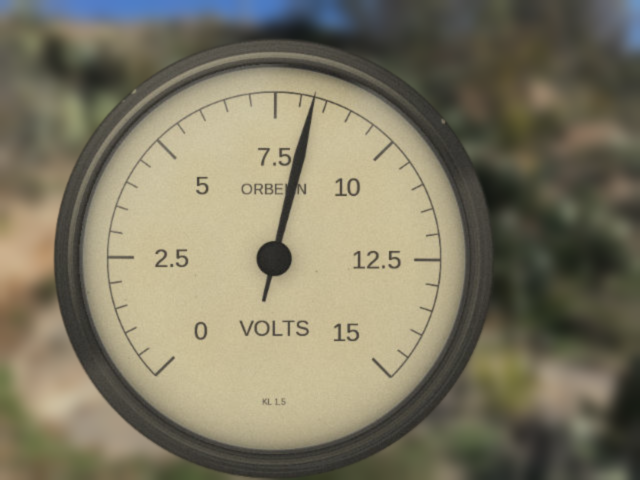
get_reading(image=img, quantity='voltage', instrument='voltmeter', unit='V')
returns 8.25 V
